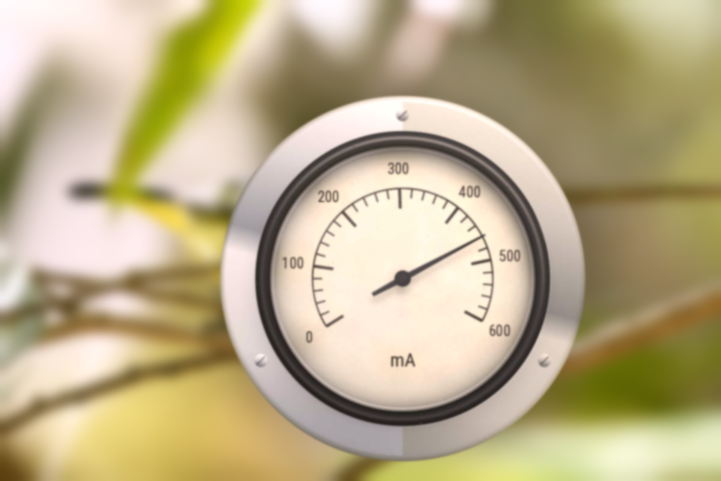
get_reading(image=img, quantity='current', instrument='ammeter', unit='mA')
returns 460 mA
